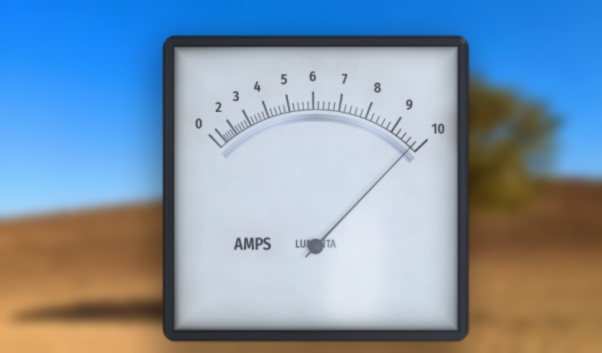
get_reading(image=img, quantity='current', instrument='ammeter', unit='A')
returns 9.8 A
